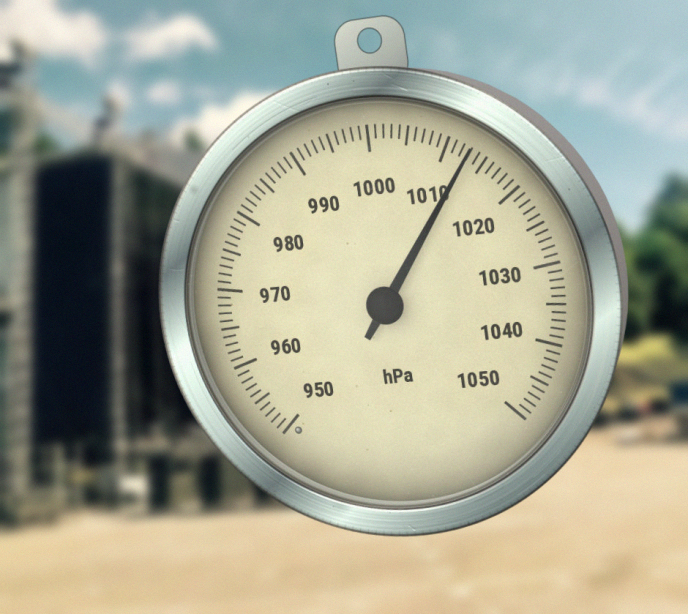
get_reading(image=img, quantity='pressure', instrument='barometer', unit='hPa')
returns 1013 hPa
